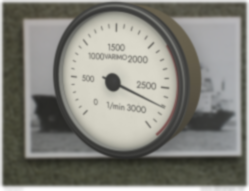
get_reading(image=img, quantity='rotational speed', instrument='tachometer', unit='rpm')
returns 2700 rpm
